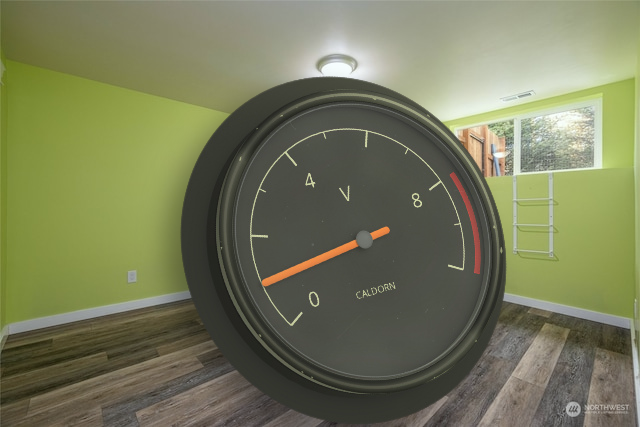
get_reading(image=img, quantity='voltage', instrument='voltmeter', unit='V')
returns 1 V
